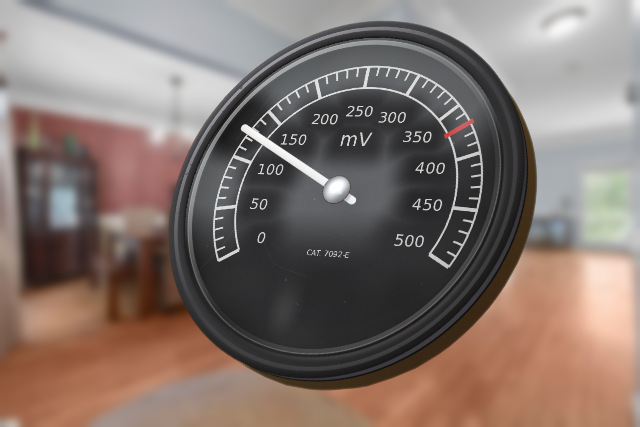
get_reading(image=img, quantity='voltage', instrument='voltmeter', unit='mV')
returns 125 mV
